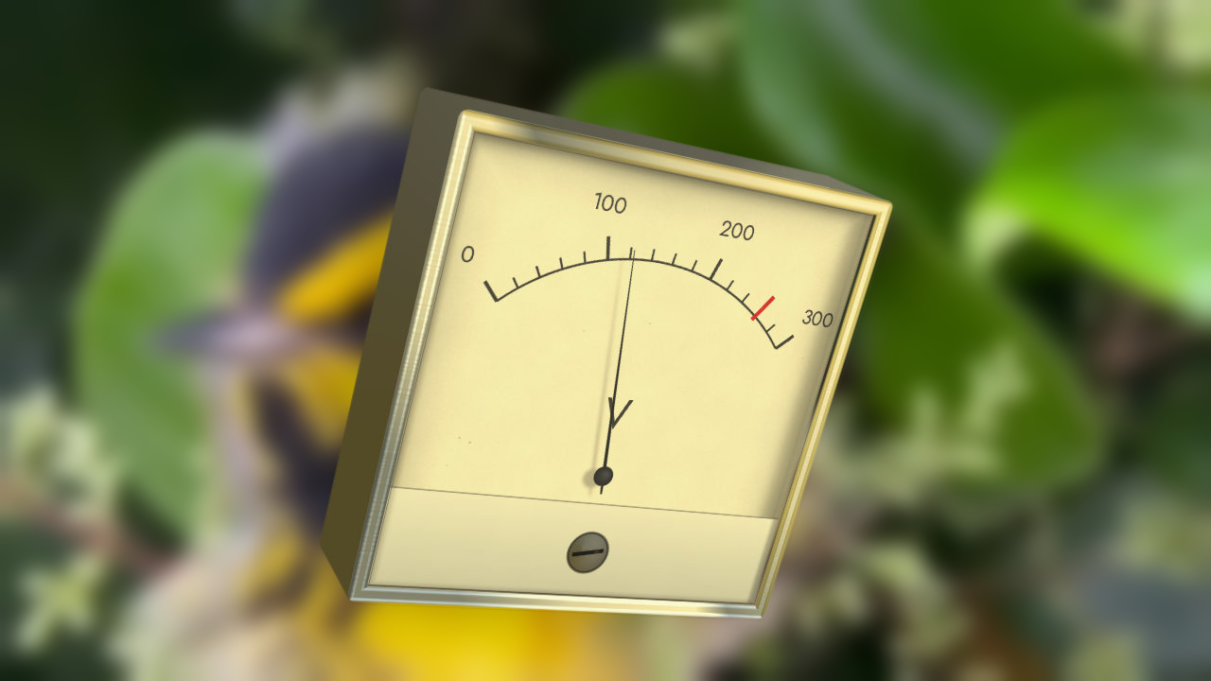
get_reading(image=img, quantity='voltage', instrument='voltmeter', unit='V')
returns 120 V
